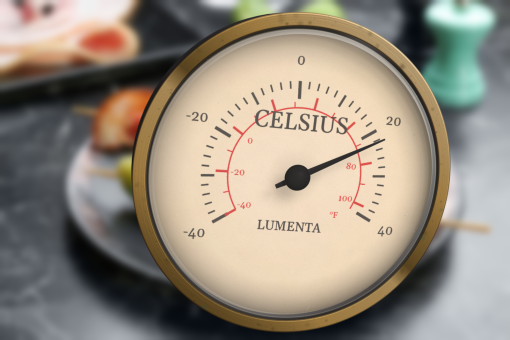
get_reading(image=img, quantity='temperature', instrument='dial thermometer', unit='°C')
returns 22 °C
